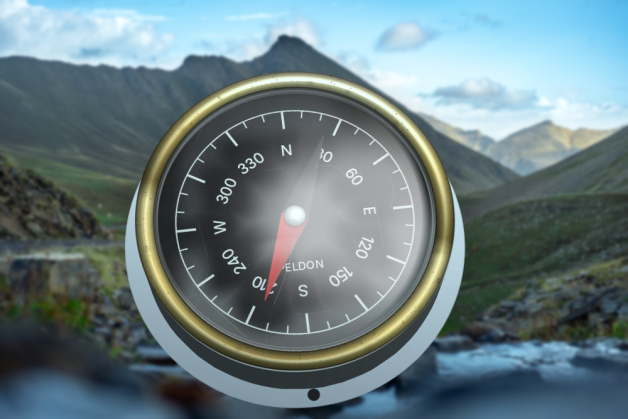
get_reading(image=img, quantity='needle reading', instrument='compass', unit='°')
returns 205 °
